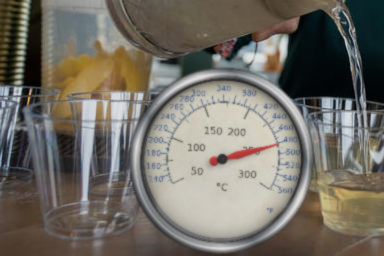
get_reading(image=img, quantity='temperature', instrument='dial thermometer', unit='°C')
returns 250 °C
